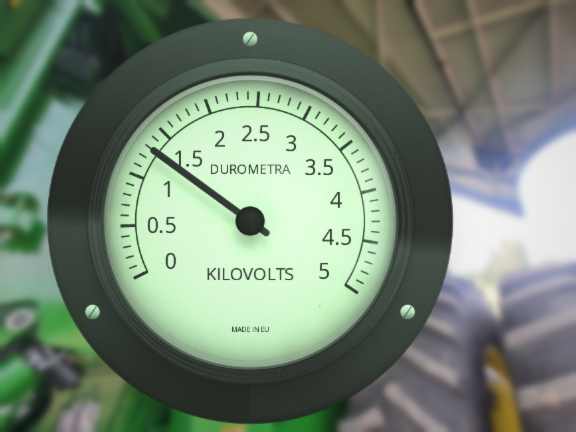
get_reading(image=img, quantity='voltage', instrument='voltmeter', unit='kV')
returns 1.3 kV
